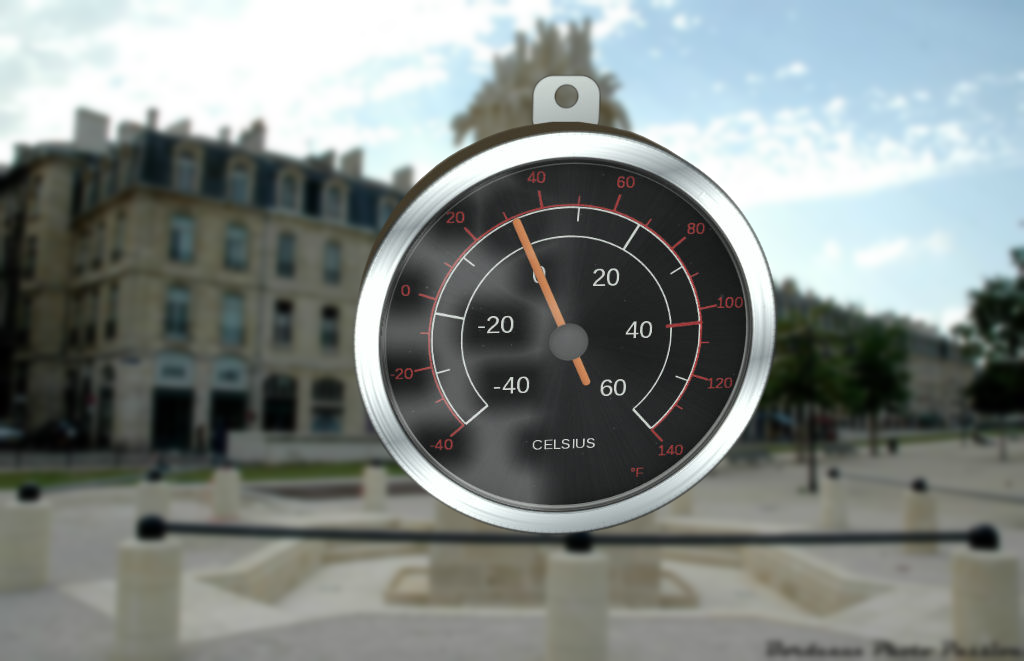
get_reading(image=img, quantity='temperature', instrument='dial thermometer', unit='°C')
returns 0 °C
